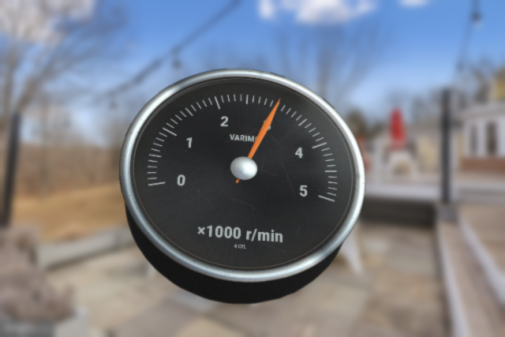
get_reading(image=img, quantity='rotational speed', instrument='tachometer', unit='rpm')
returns 3000 rpm
